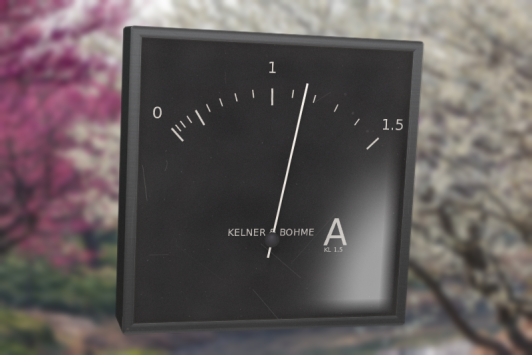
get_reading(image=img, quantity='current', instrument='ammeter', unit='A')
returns 1.15 A
